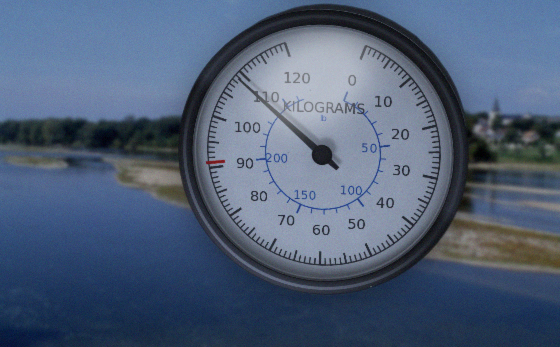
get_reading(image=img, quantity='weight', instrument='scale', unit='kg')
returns 109 kg
